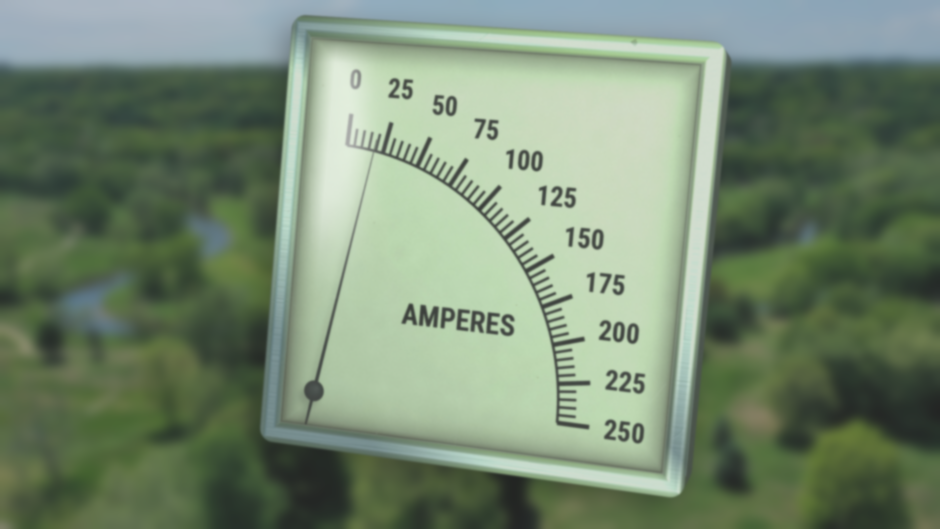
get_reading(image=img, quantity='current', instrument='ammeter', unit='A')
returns 20 A
